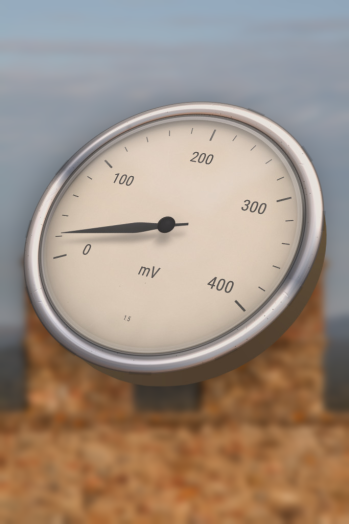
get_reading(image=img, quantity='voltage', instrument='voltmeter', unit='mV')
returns 20 mV
